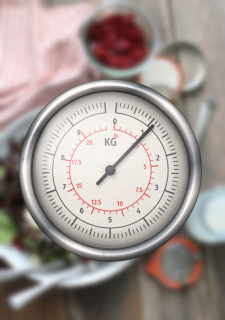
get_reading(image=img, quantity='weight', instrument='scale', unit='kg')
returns 1.1 kg
